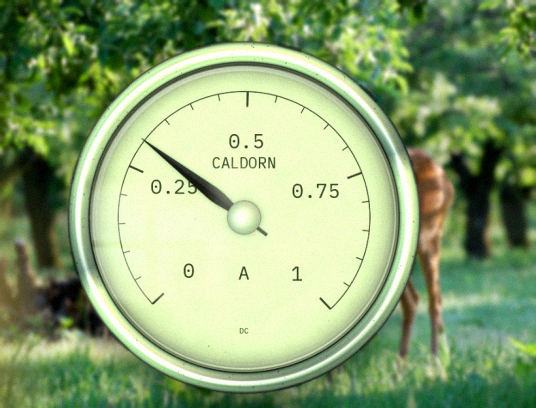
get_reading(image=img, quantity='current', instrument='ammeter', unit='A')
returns 0.3 A
